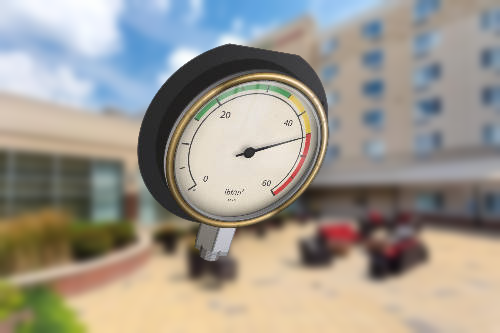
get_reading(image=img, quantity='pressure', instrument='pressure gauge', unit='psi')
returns 45 psi
